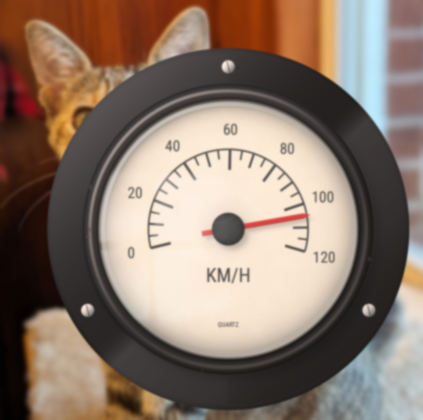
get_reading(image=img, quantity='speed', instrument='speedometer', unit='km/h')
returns 105 km/h
